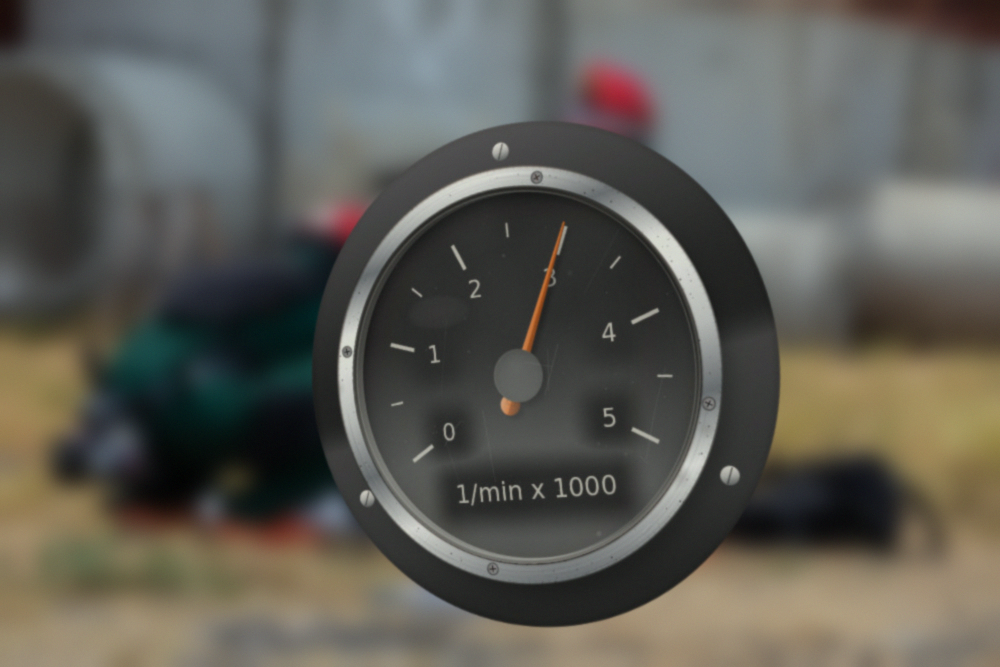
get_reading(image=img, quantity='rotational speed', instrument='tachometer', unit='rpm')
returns 3000 rpm
